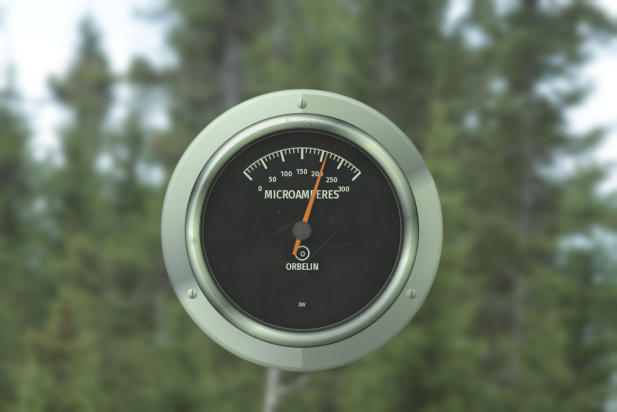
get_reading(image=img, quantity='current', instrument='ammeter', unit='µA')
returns 210 µA
